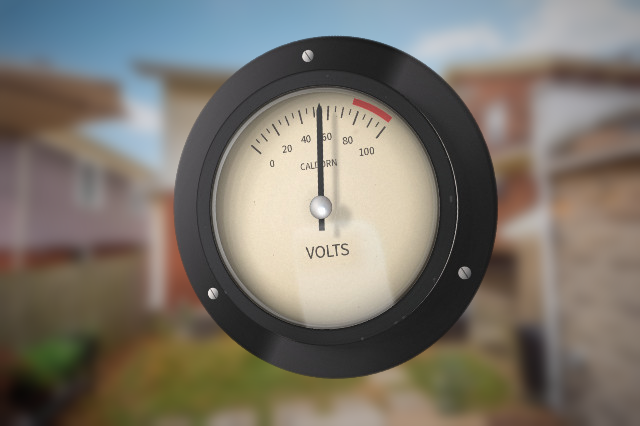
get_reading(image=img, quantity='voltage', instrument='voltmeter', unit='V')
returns 55 V
